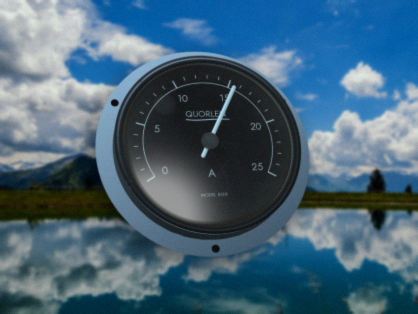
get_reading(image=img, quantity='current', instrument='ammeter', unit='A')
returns 15.5 A
